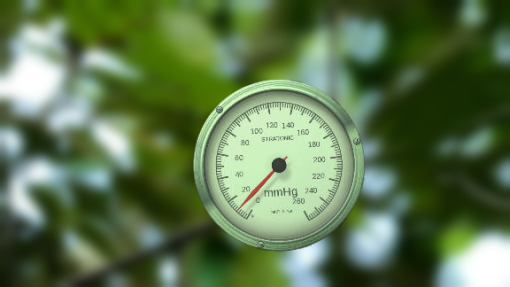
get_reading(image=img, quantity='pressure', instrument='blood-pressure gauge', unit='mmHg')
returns 10 mmHg
